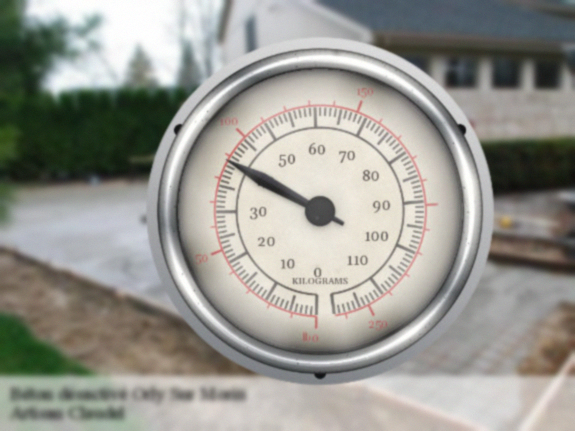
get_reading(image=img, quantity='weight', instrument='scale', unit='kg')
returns 40 kg
